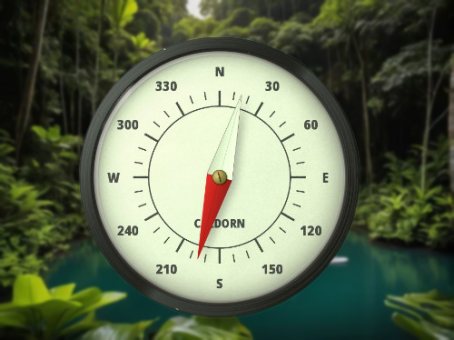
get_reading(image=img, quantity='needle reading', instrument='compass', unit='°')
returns 195 °
